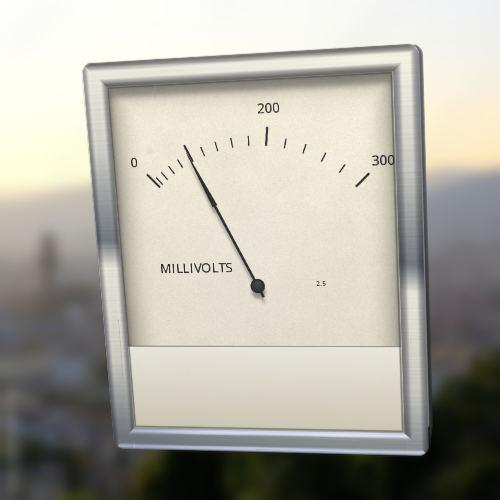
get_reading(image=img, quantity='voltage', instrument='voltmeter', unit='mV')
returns 100 mV
